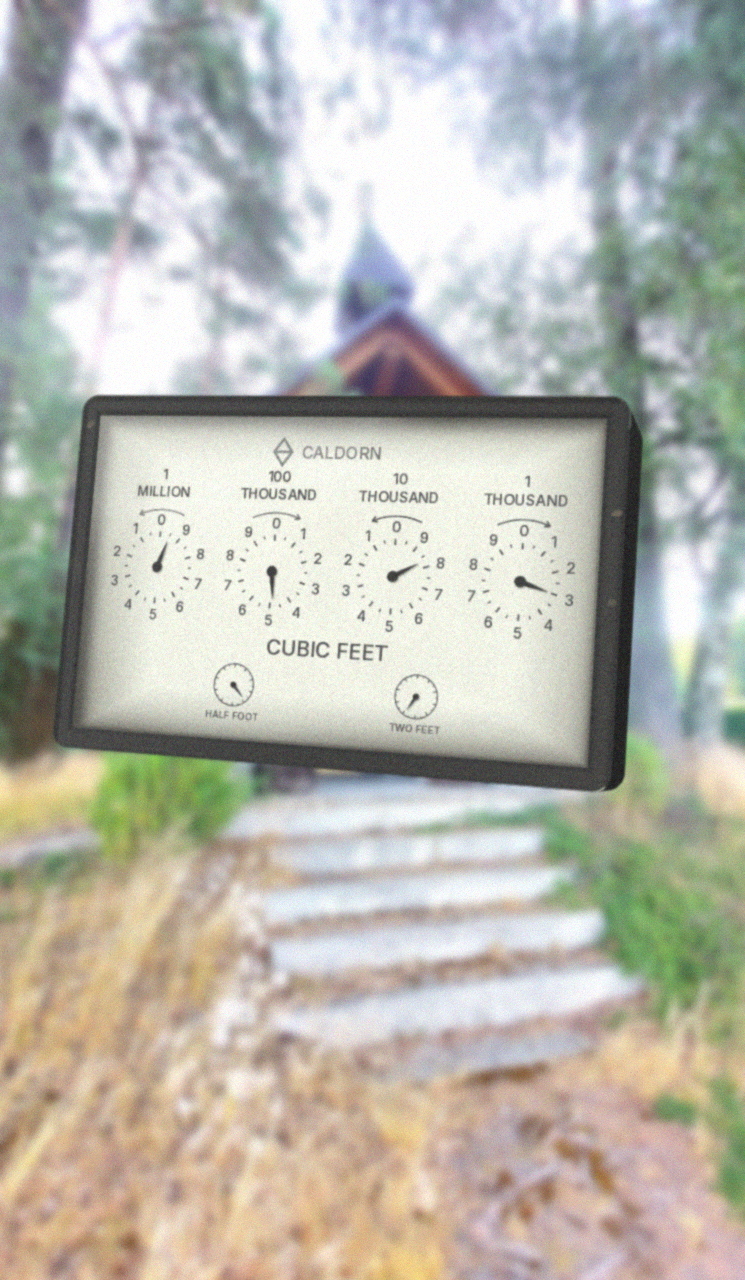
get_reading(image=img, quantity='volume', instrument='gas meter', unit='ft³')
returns 948300 ft³
